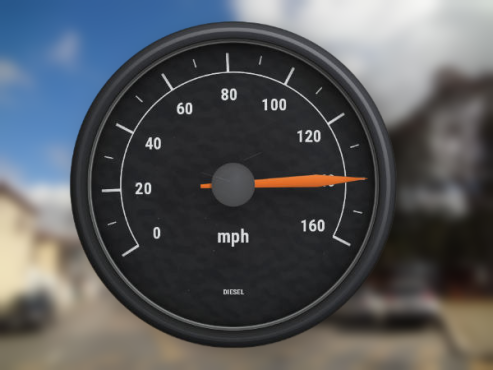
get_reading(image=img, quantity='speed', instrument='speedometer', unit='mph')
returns 140 mph
